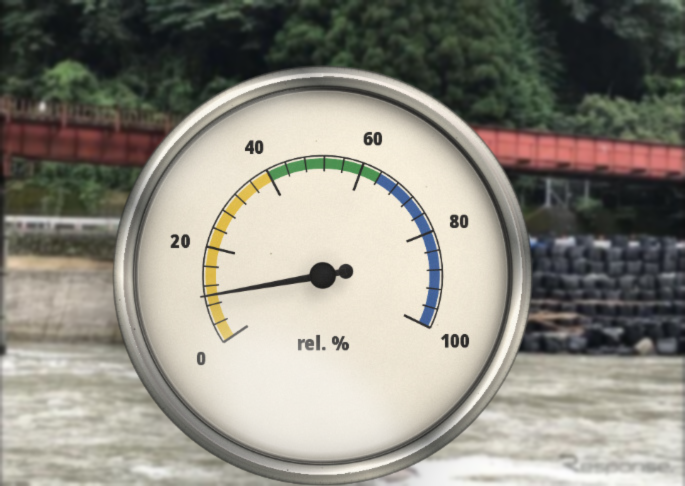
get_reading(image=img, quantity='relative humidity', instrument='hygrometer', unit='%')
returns 10 %
